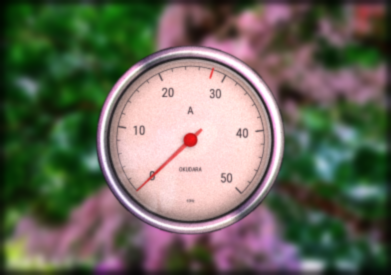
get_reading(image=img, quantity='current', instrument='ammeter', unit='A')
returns 0 A
